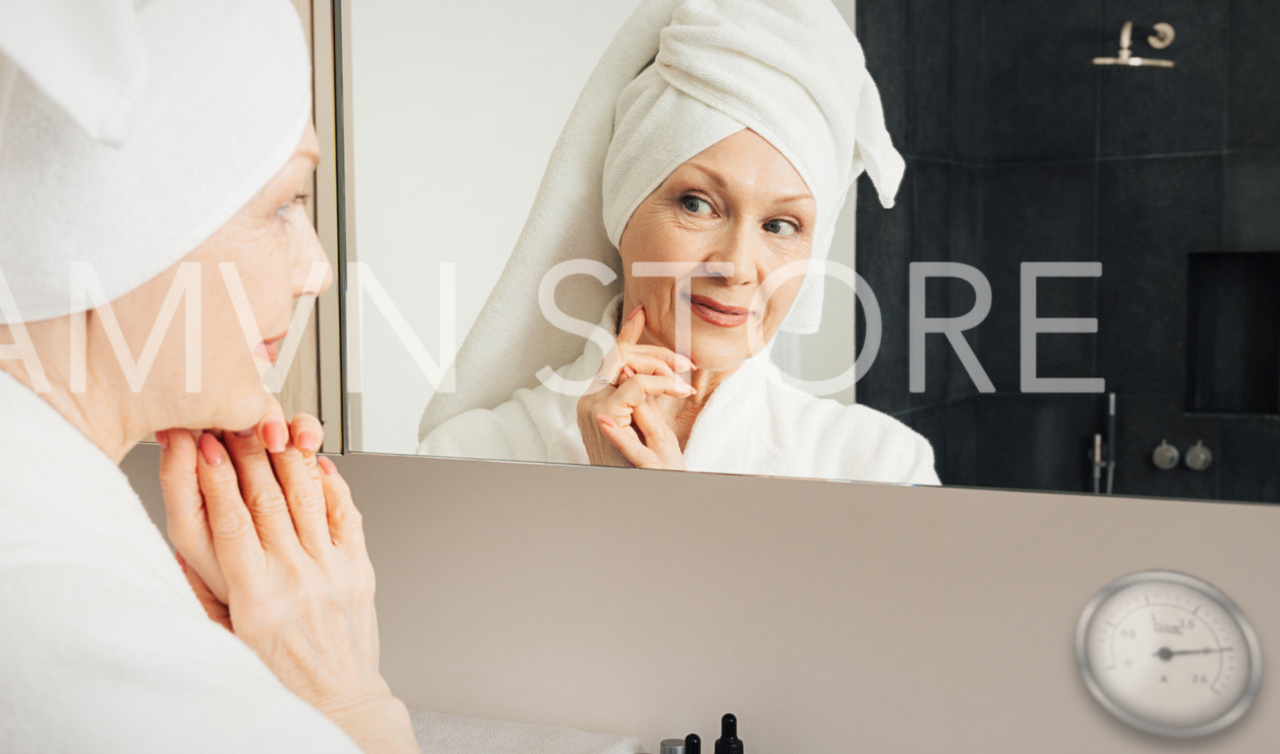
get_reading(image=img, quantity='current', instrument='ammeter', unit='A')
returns 2 A
